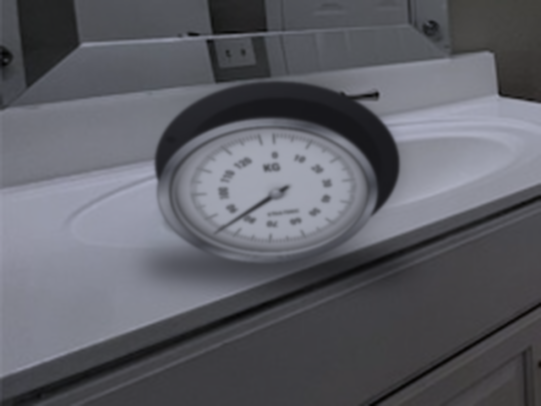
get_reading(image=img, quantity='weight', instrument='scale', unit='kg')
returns 85 kg
